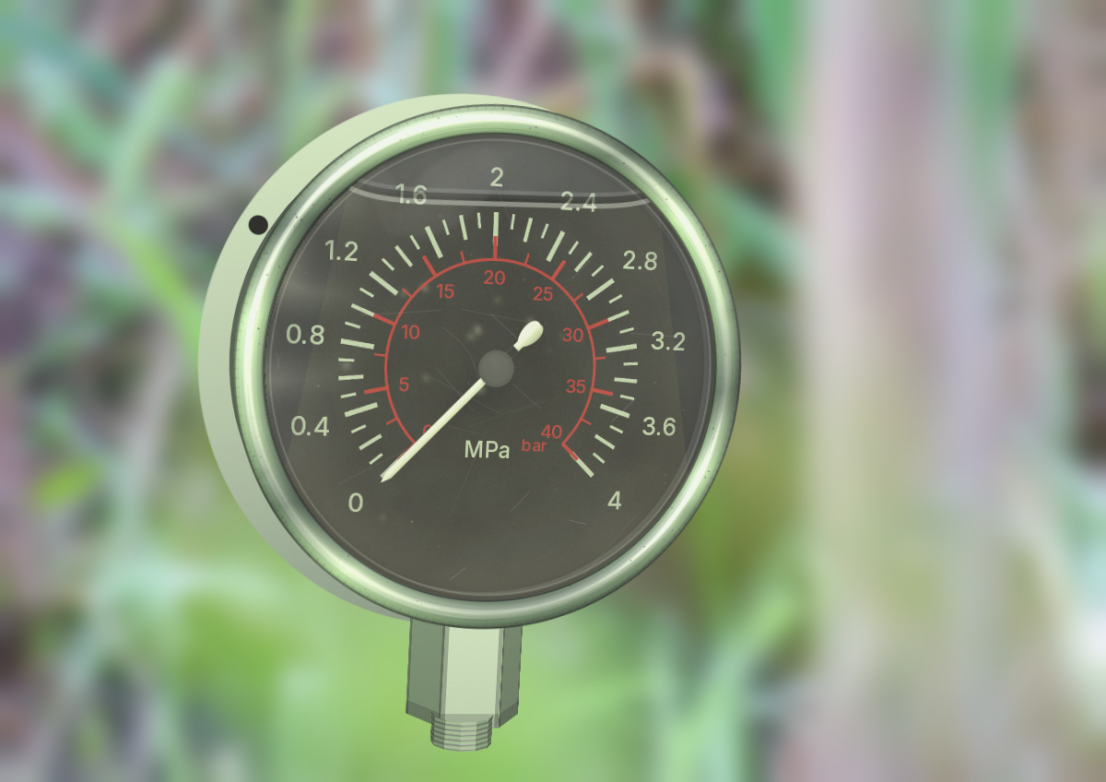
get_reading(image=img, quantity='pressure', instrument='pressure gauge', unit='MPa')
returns 0 MPa
